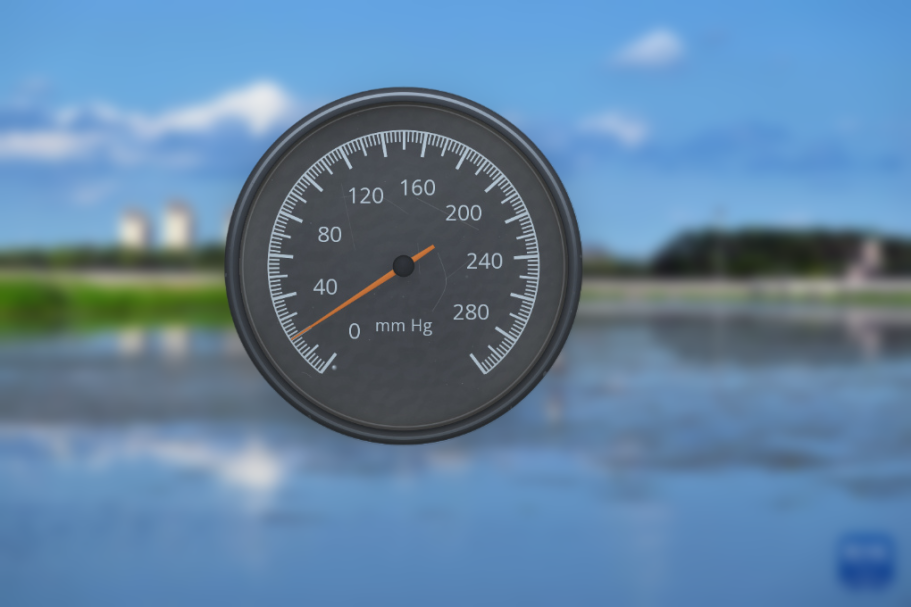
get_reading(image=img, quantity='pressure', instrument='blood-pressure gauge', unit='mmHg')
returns 20 mmHg
